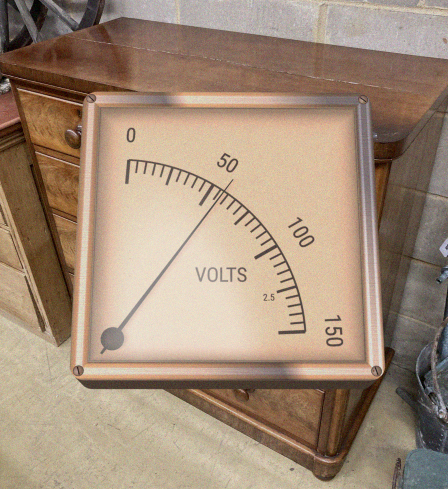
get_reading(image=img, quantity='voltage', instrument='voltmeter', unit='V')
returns 57.5 V
